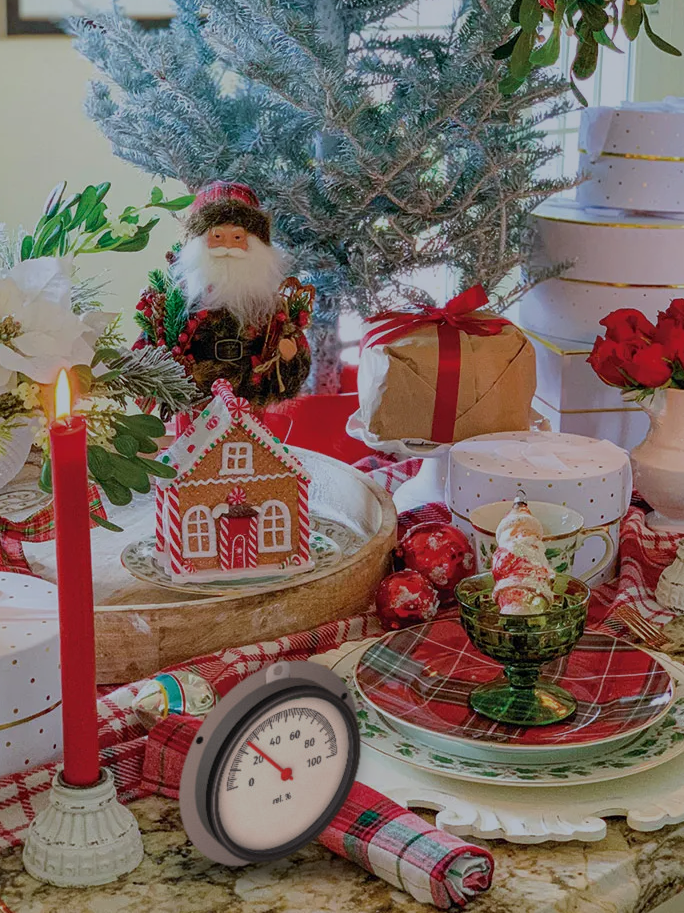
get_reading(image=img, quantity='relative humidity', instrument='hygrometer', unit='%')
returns 25 %
